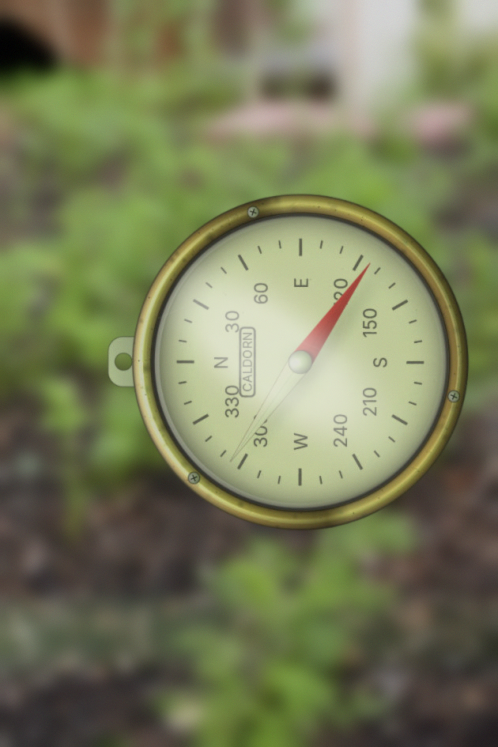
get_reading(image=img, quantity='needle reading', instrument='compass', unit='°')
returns 125 °
